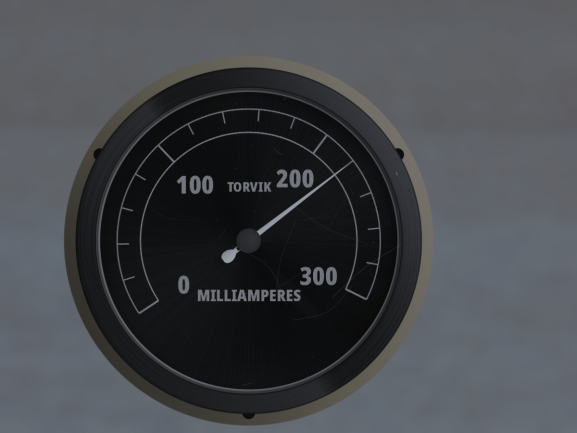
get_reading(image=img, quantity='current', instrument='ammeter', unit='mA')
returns 220 mA
